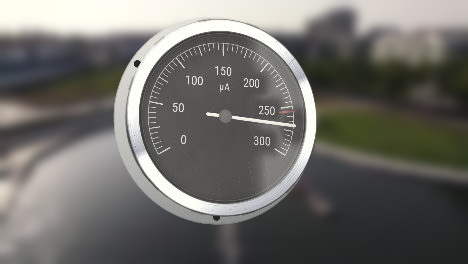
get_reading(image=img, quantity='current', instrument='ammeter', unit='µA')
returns 270 µA
